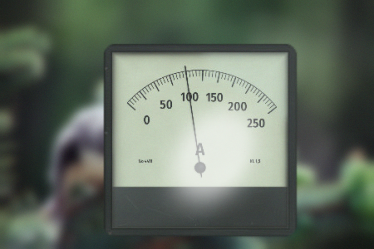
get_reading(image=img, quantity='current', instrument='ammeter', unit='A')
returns 100 A
